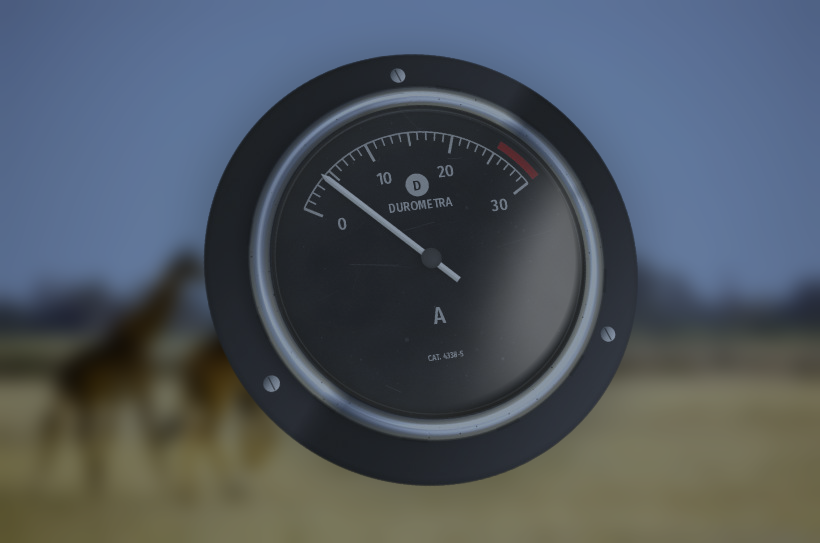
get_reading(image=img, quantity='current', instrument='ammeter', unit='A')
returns 4 A
